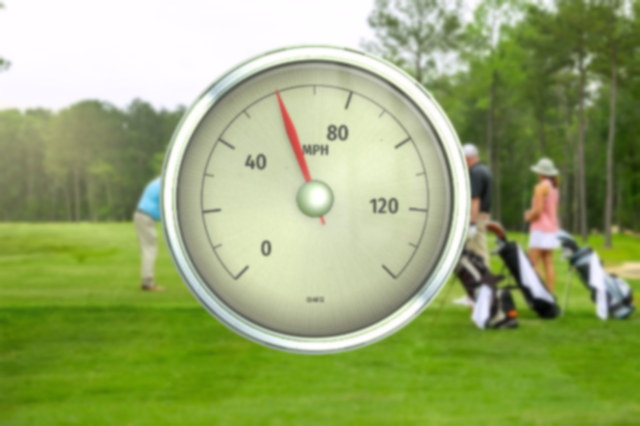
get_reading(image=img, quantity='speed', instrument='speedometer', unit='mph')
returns 60 mph
